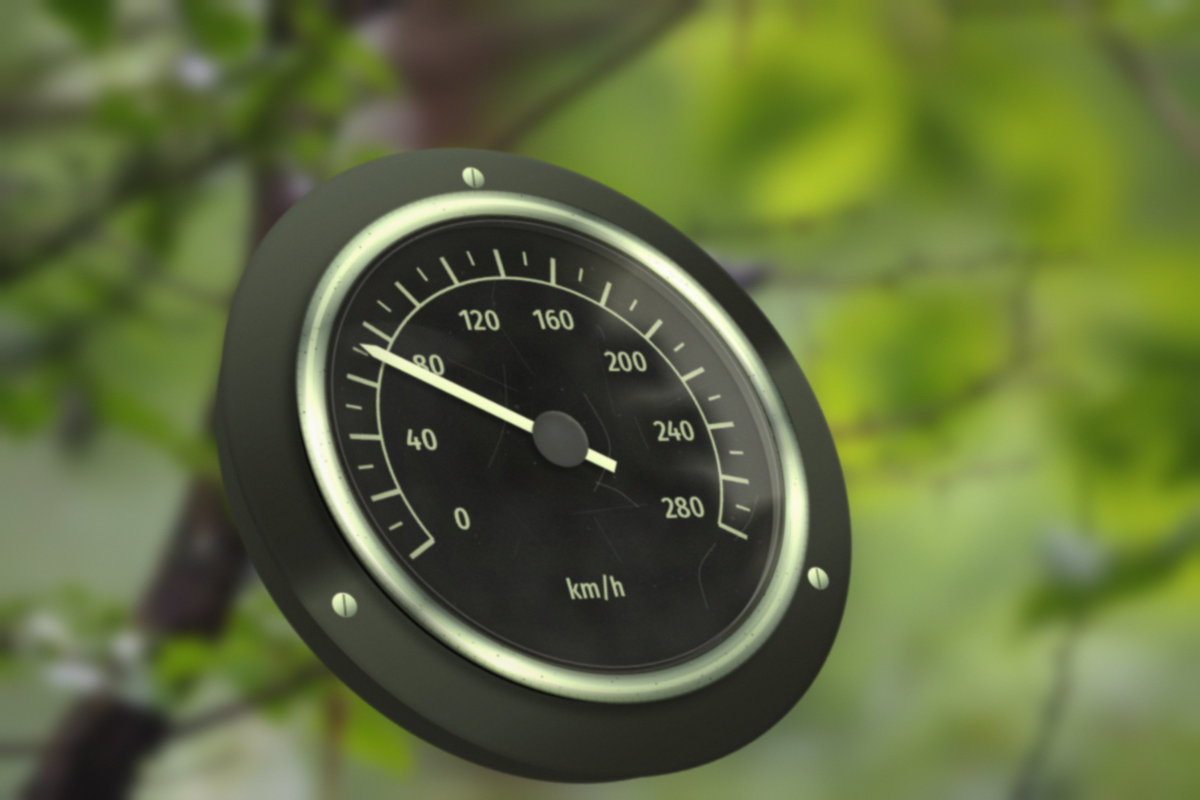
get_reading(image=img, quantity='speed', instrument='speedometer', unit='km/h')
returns 70 km/h
